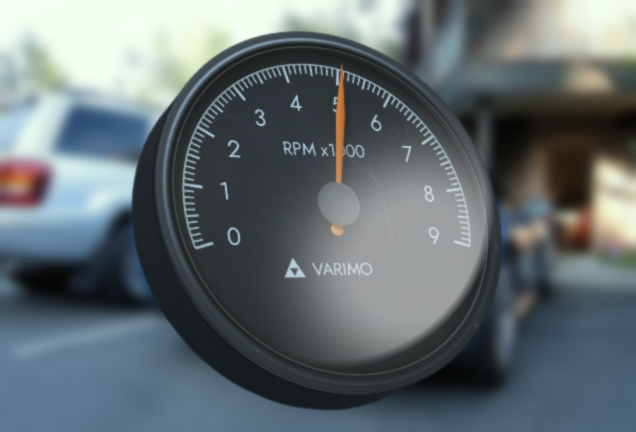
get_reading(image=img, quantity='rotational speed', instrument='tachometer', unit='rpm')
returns 5000 rpm
